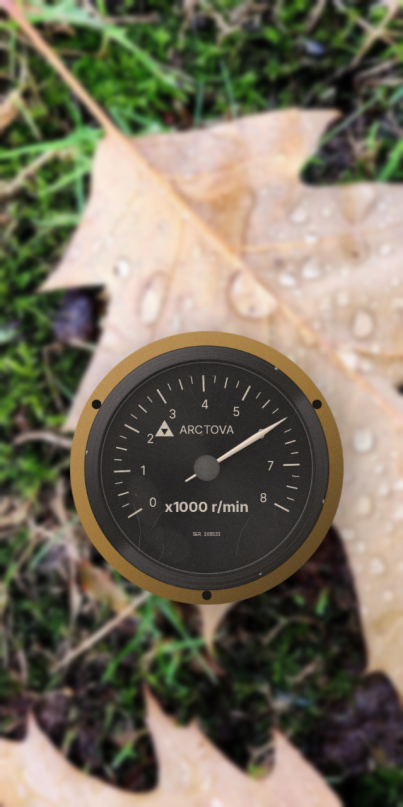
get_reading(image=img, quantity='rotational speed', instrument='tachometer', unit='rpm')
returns 6000 rpm
